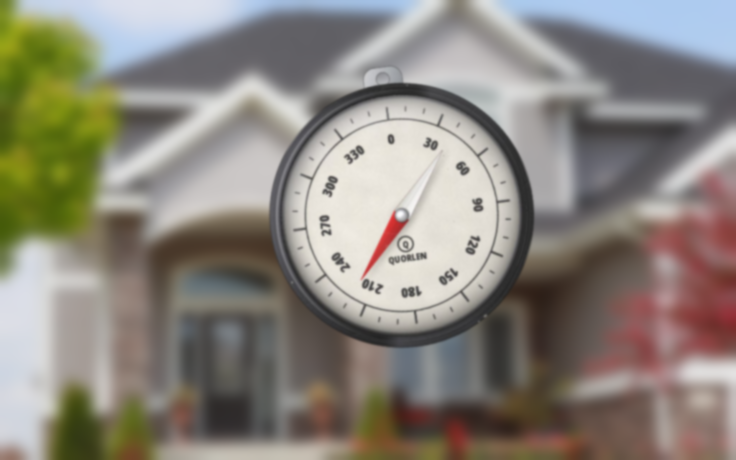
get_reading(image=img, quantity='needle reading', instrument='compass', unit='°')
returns 220 °
